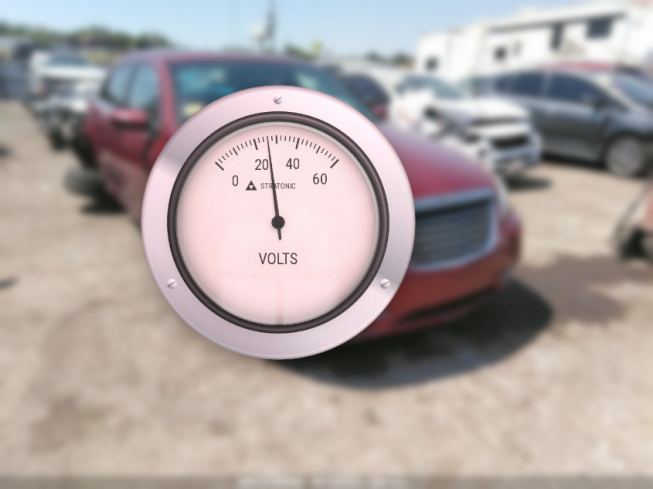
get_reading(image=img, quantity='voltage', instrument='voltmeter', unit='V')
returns 26 V
